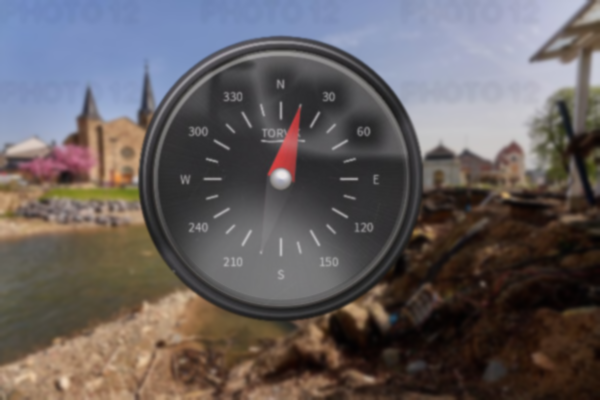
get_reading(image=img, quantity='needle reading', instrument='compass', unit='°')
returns 15 °
